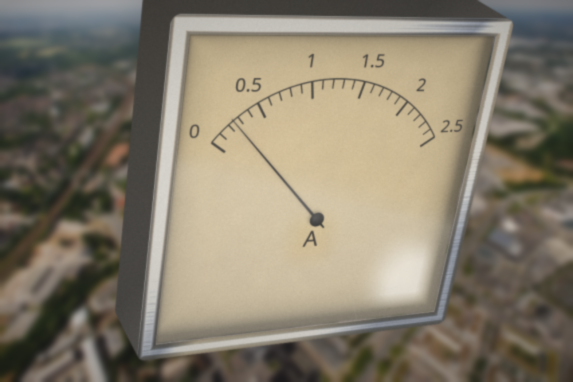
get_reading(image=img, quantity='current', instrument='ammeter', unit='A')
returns 0.25 A
